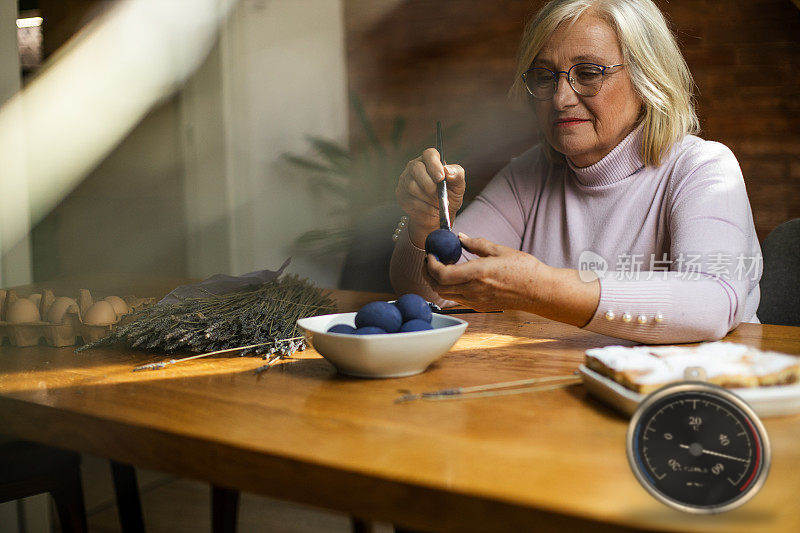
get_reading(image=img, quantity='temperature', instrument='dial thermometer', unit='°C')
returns 50 °C
